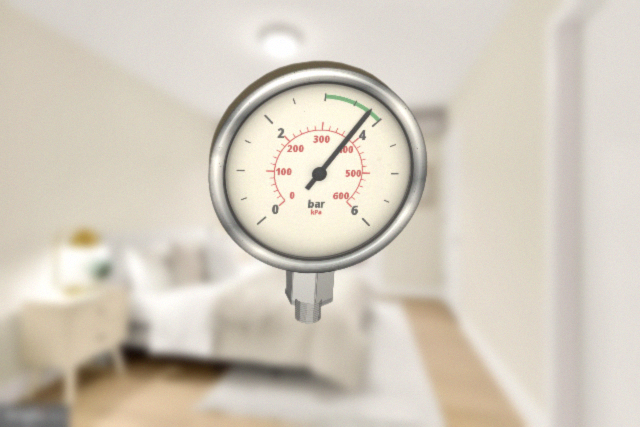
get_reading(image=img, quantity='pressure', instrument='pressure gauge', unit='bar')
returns 3.75 bar
